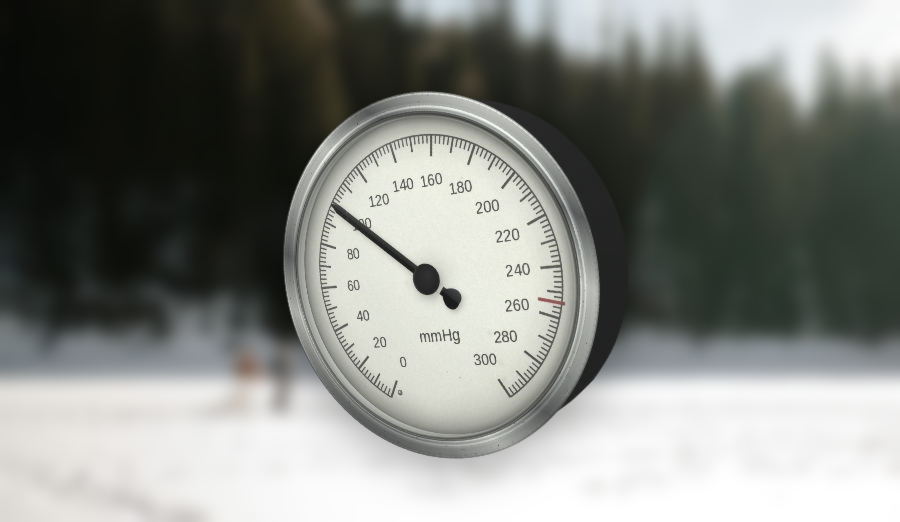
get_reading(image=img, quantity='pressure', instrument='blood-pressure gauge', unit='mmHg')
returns 100 mmHg
